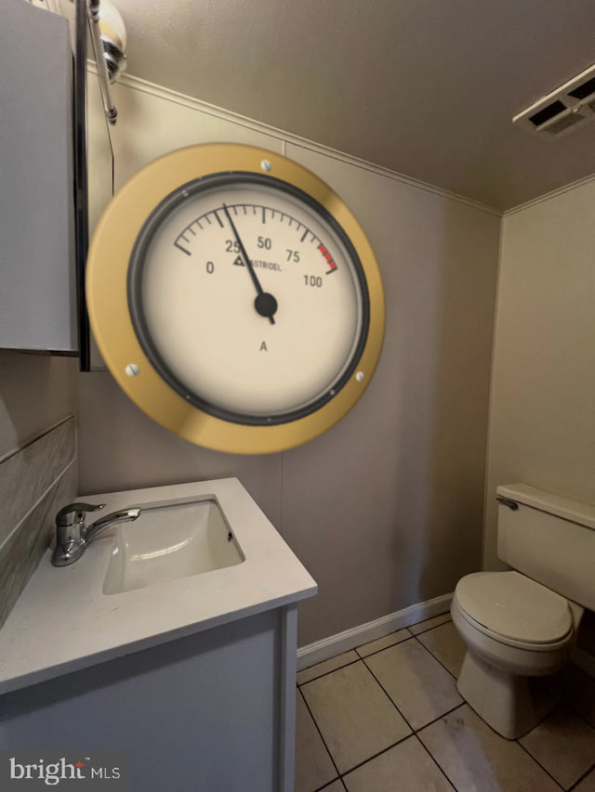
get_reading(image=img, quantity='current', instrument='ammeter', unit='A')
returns 30 A
